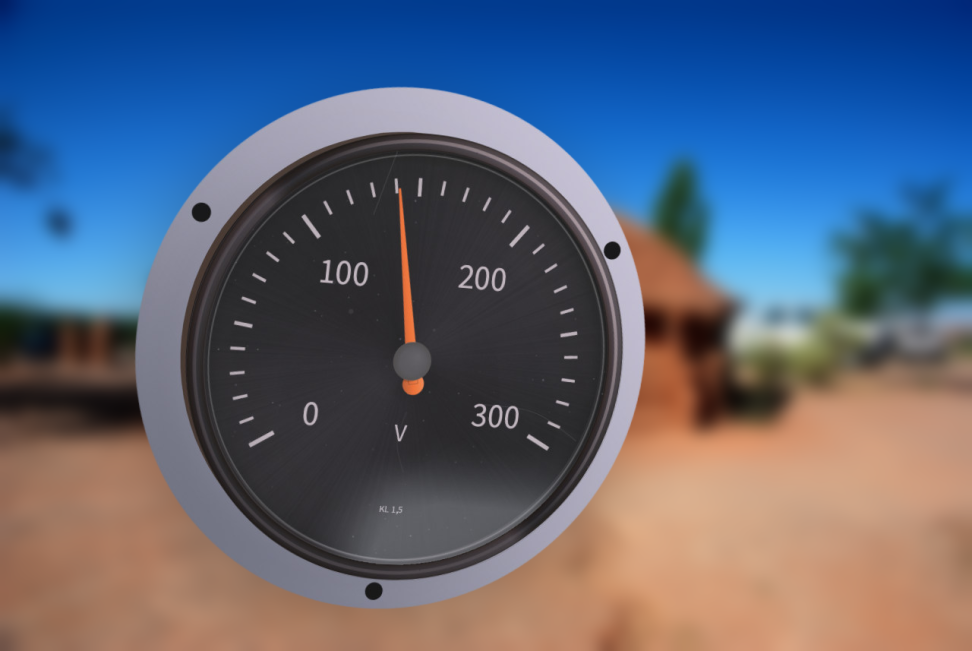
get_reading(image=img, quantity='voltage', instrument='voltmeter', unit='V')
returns 140 V
